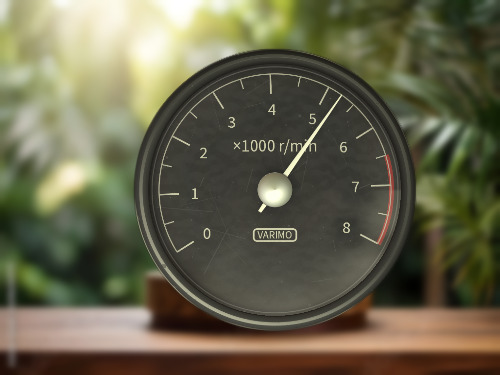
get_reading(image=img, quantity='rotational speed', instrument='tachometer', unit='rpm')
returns 5250 rpm
